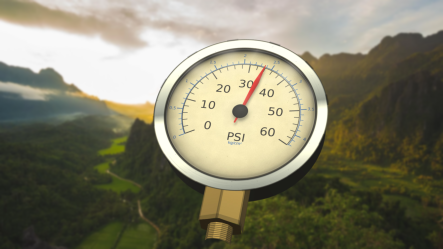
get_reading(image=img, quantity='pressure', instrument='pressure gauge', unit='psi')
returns 34 psi
